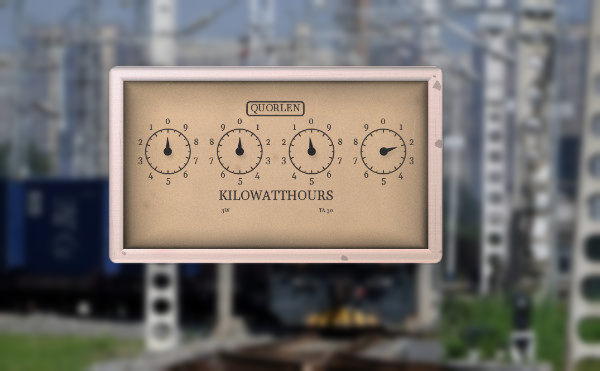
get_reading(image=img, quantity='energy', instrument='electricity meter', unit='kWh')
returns 2 kWh
